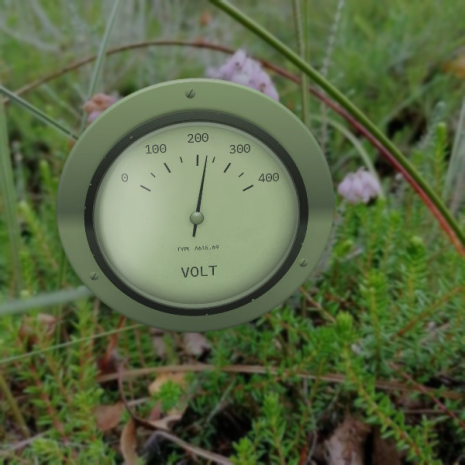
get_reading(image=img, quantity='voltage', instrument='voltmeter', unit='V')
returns 225 V
